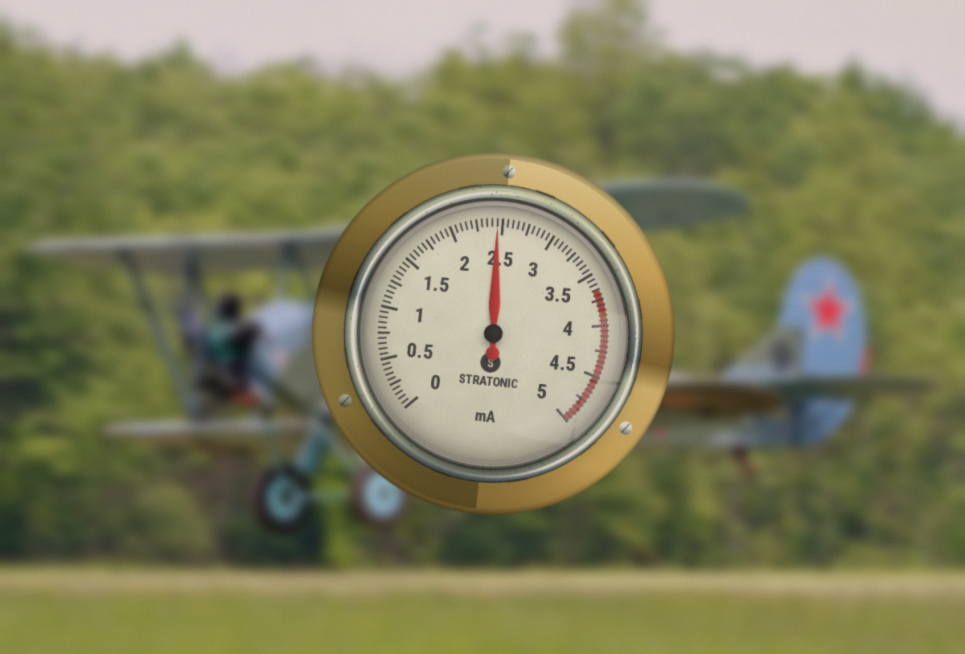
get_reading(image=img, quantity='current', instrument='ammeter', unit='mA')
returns 2.45 mA
